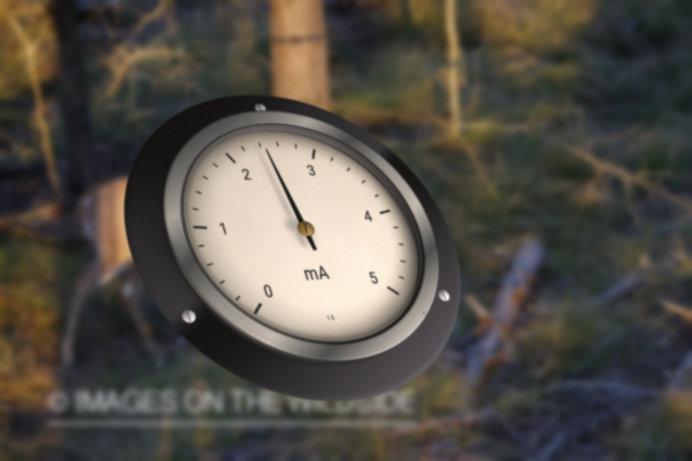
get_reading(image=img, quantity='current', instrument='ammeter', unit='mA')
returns 2.4 mA
